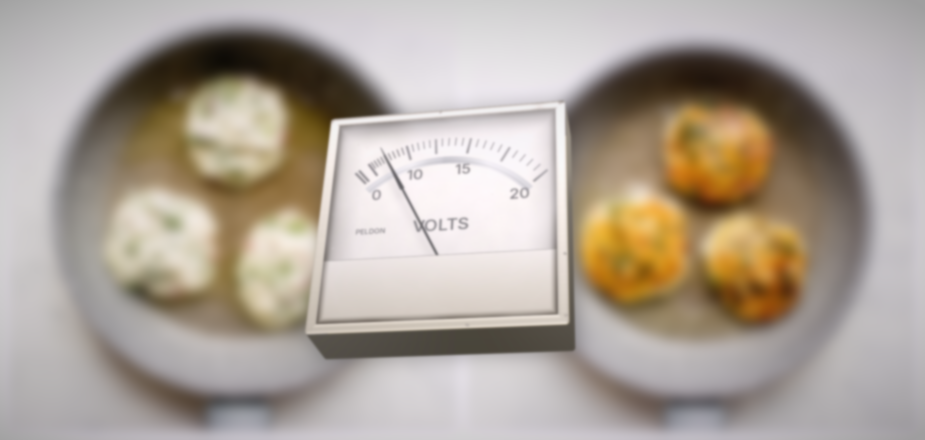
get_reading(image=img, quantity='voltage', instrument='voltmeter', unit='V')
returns 7.5 V
